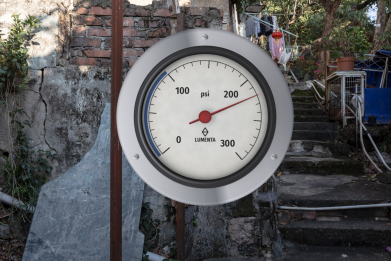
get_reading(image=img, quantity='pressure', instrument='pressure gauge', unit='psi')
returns 220 psi
